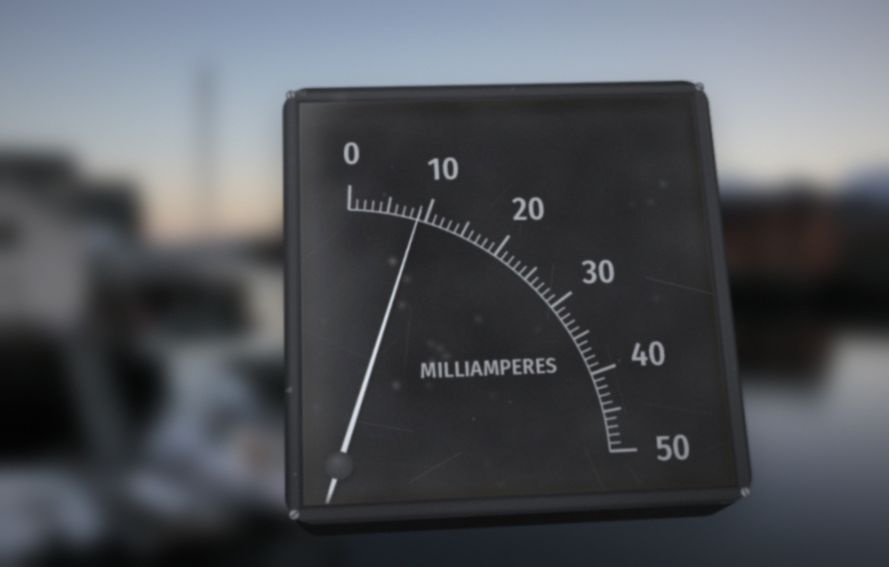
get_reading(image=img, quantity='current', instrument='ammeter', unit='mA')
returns 9 mA
